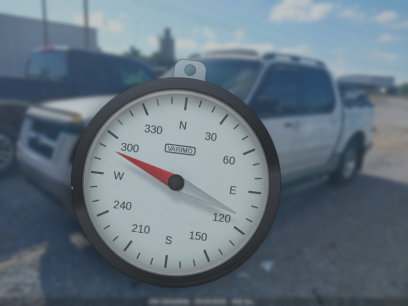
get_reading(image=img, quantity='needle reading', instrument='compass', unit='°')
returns 290 °
